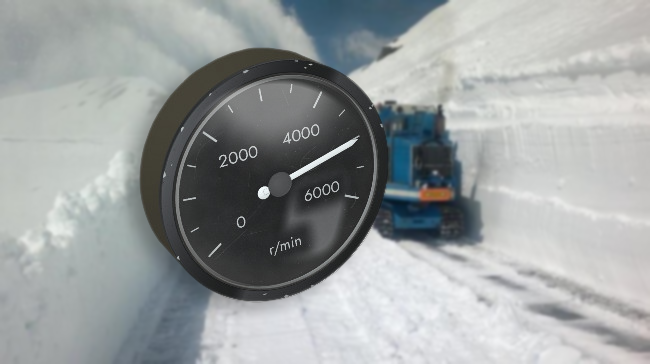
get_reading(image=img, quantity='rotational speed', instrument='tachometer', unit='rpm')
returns 5000 rpm
